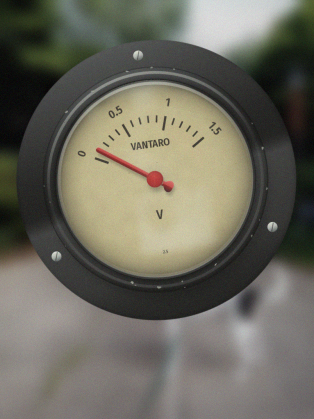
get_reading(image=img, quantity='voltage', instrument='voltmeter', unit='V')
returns 0.1 V
